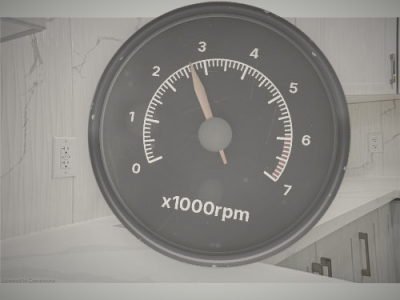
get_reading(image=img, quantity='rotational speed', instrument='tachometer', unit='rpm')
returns 2700 rpm
